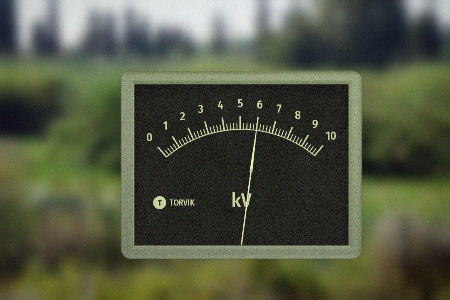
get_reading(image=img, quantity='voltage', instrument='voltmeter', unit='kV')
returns 6 kV
